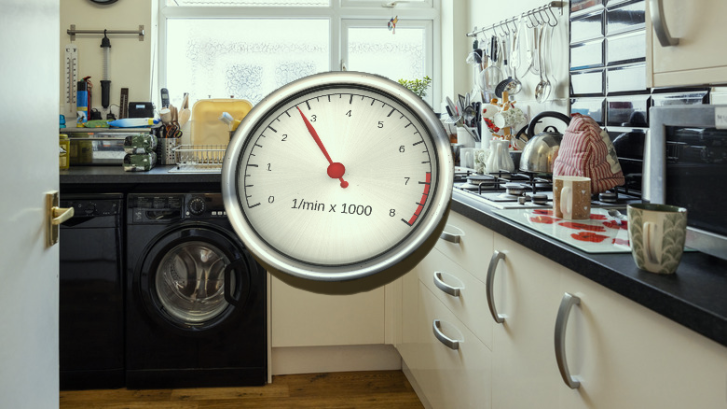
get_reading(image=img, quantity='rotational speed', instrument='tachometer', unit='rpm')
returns 2750 rpm
